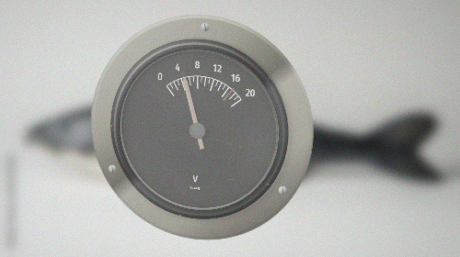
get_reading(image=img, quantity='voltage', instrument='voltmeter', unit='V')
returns 5 V
